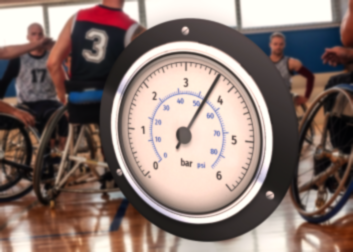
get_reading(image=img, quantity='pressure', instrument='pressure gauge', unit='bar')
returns 3.7 bar
